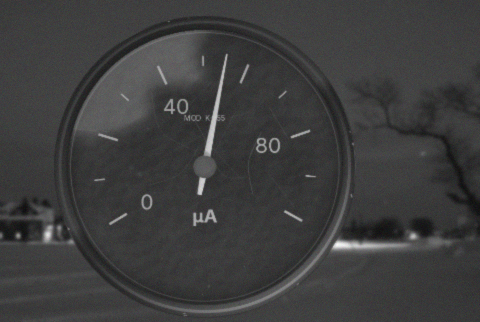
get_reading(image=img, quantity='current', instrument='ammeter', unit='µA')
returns 55 µA
